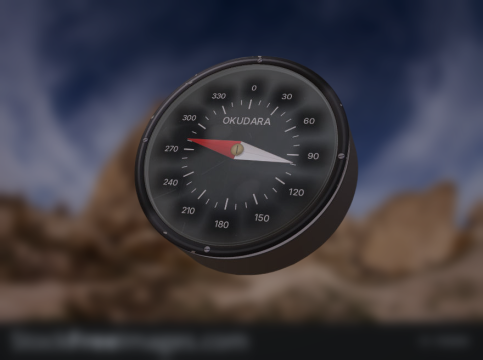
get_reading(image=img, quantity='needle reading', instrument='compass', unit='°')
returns 280 °
